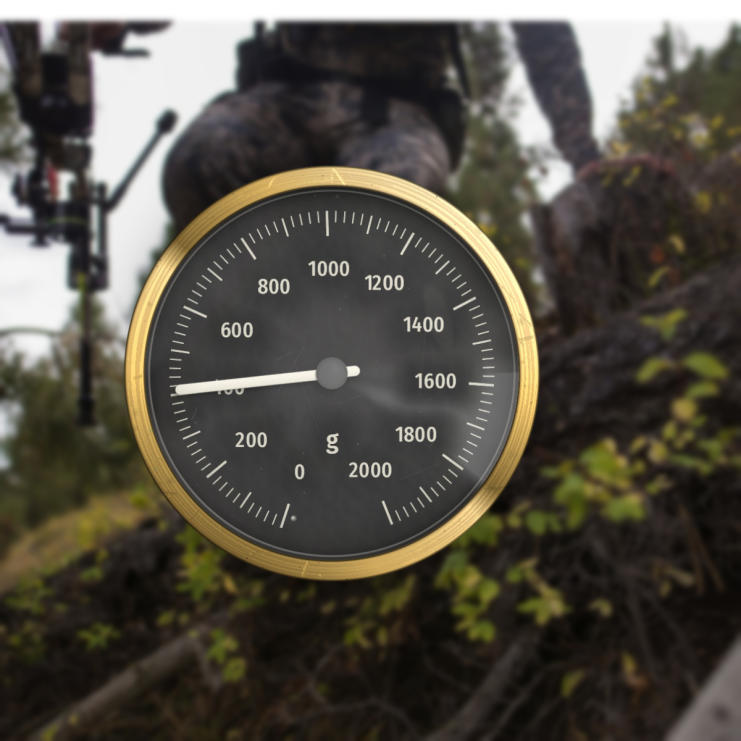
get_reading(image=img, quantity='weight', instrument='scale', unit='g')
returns 410 g
